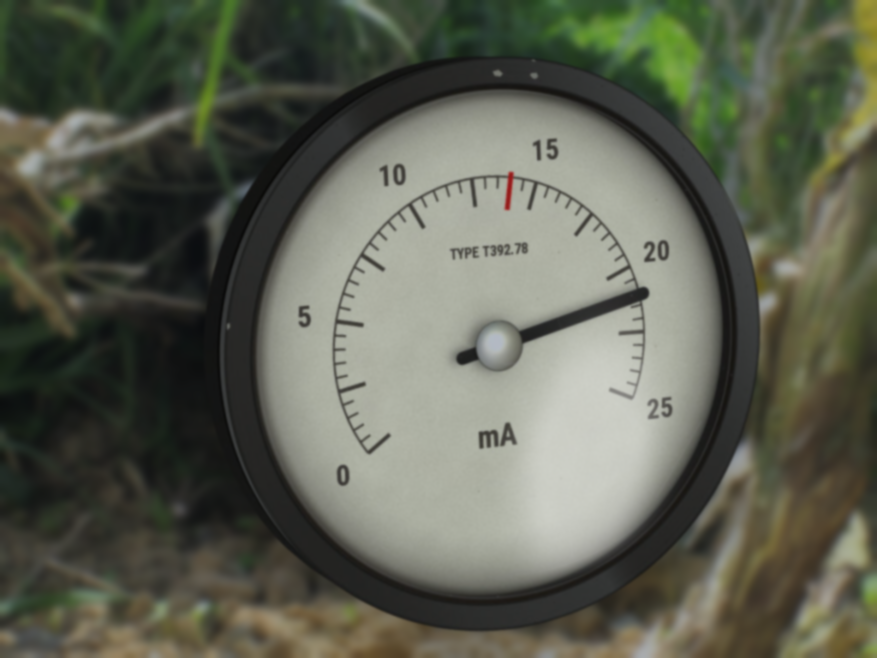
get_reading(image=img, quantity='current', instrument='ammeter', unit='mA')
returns 21 mA
